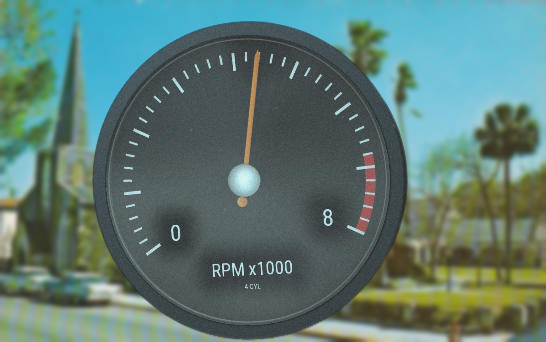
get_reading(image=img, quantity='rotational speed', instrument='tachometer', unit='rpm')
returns 4400 rpm
